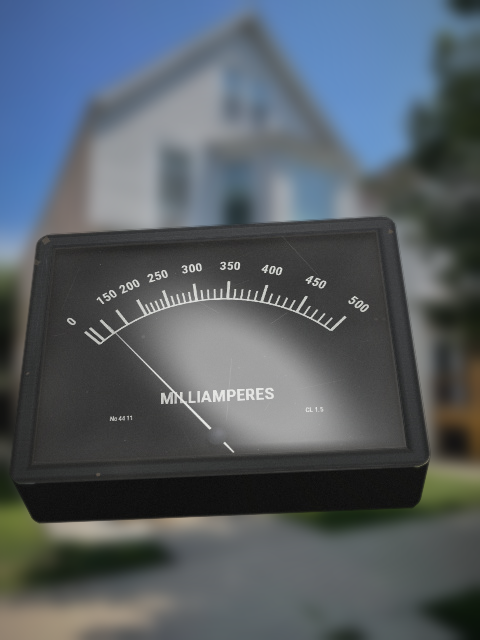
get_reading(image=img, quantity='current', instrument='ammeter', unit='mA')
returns 100 mA
